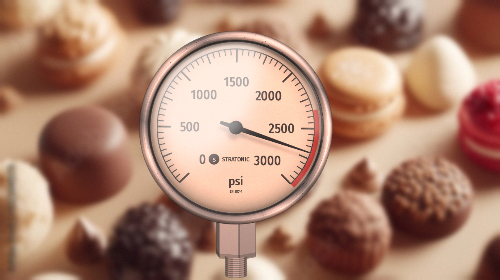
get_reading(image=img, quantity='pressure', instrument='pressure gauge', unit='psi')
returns 2700 psi
